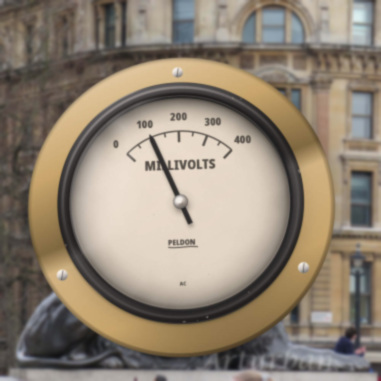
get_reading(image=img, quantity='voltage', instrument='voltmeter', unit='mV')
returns 100 mV
